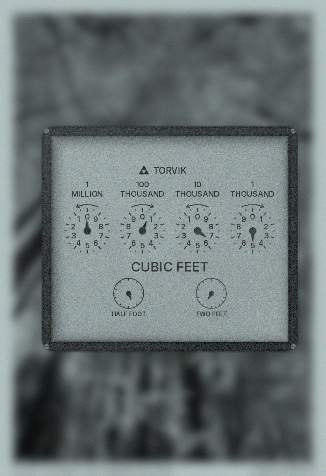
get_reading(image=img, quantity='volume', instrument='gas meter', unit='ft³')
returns 6500 ft³
